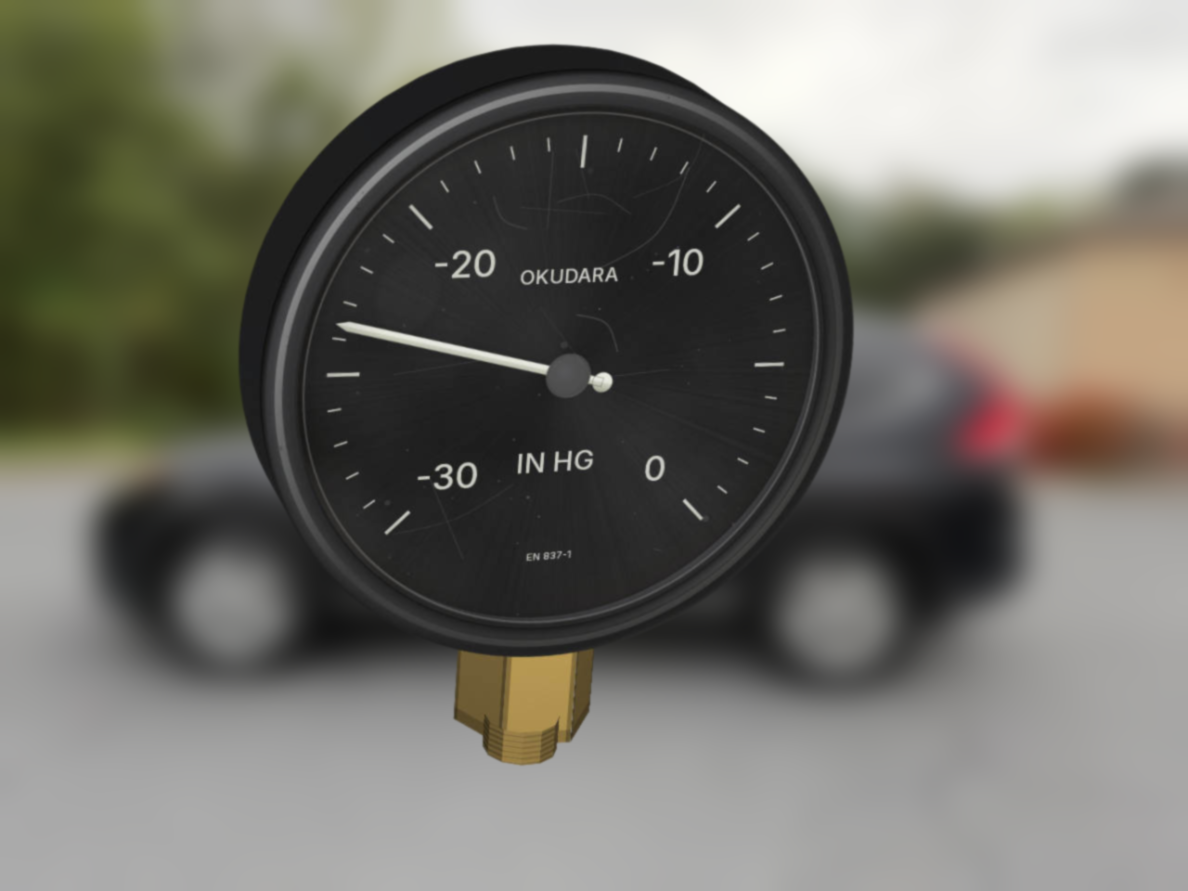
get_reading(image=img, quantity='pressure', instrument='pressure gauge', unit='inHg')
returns -23.5 inHg
